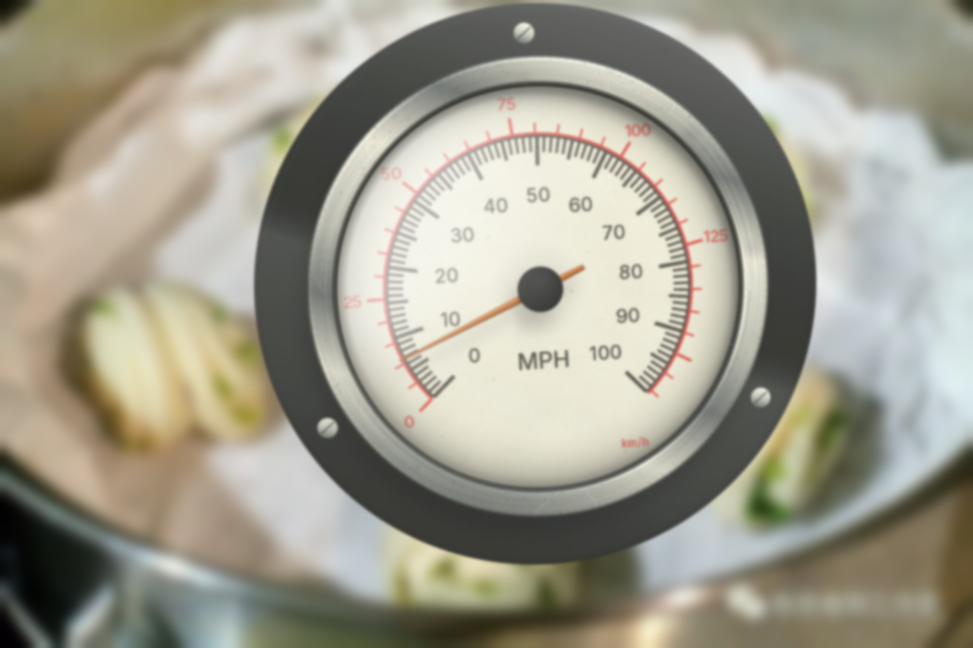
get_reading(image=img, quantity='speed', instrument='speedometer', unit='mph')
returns 7 mph
